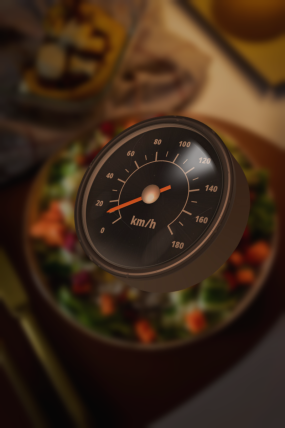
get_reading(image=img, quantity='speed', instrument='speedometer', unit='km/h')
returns 10 km/h
